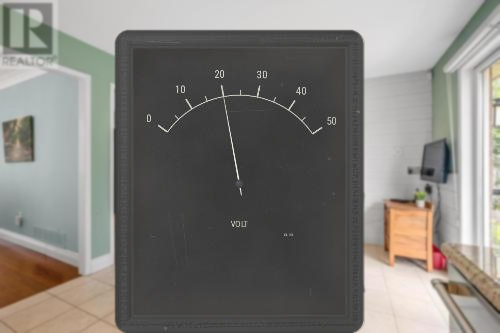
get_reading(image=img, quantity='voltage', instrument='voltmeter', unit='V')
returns 20 V
